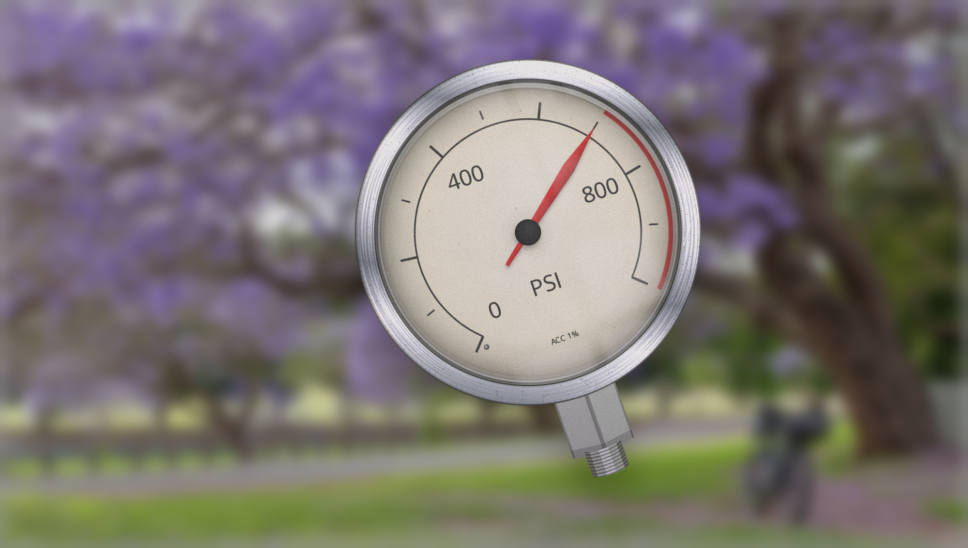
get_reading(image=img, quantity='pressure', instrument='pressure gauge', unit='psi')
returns 700 psi
